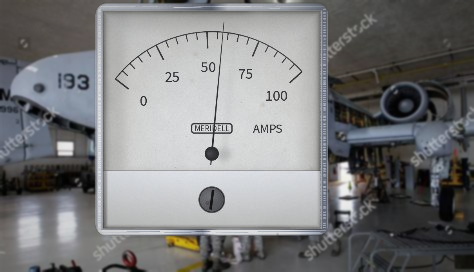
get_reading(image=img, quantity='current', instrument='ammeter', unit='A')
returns 57.5 A
